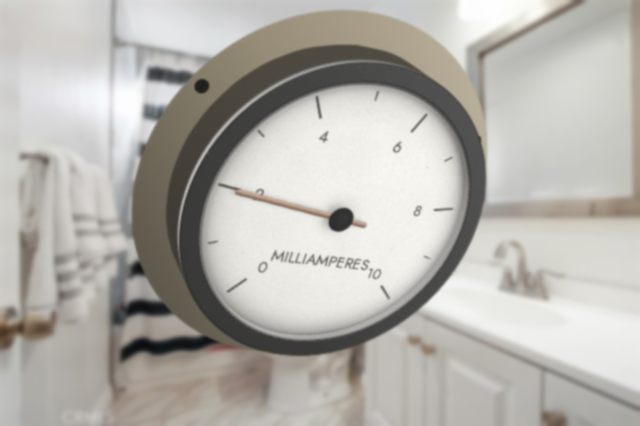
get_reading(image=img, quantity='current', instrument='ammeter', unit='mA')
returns 2 mA
